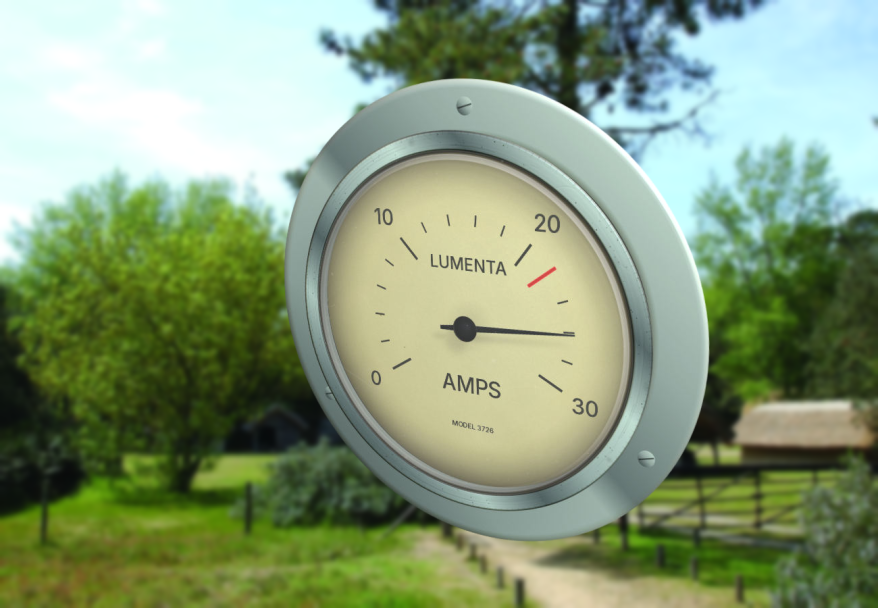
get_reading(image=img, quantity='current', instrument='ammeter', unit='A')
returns 26 A
